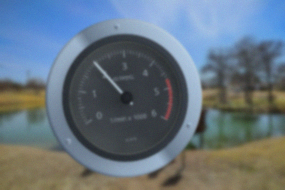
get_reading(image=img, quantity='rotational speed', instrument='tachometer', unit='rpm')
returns 2000 rpm
